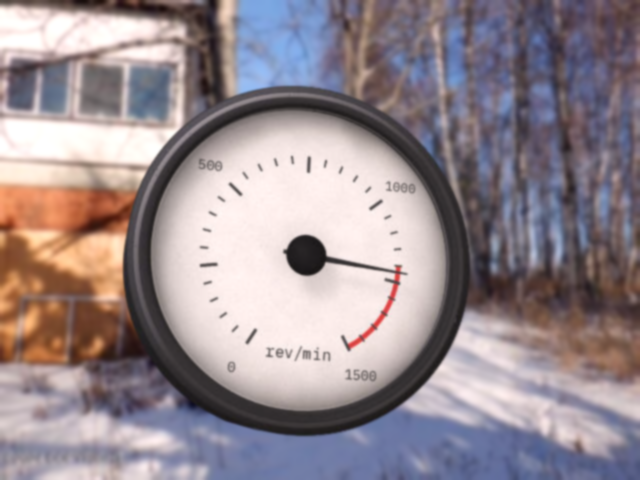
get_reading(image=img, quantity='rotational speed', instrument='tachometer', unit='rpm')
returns 1225 rpm
